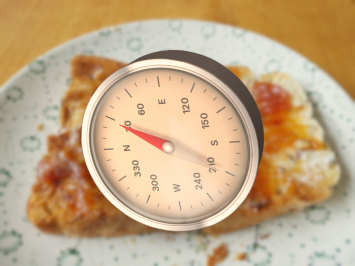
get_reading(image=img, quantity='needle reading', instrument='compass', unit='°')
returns 30 °
